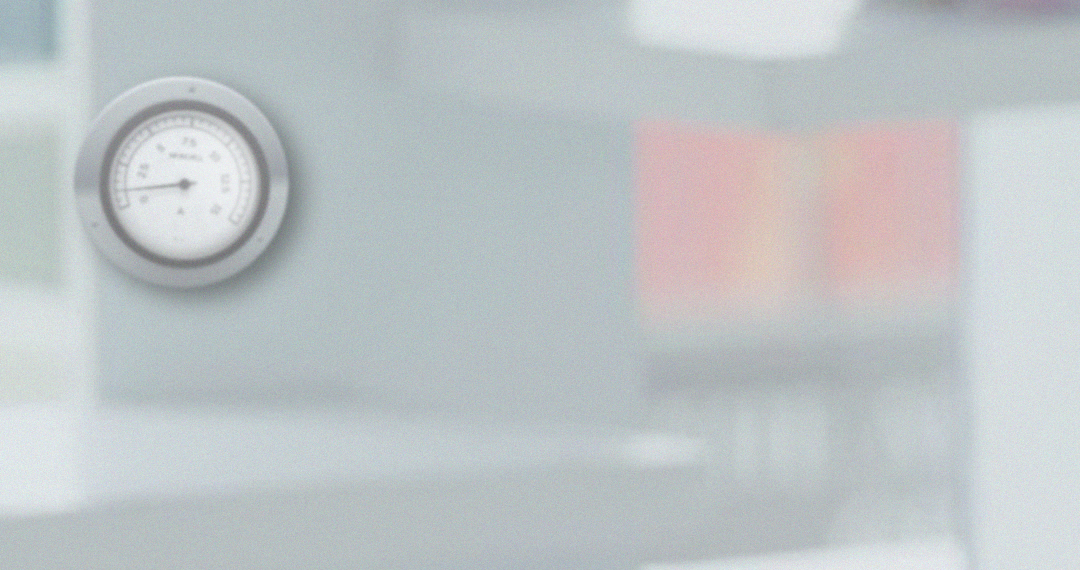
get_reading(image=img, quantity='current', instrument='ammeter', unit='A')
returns 1 A
